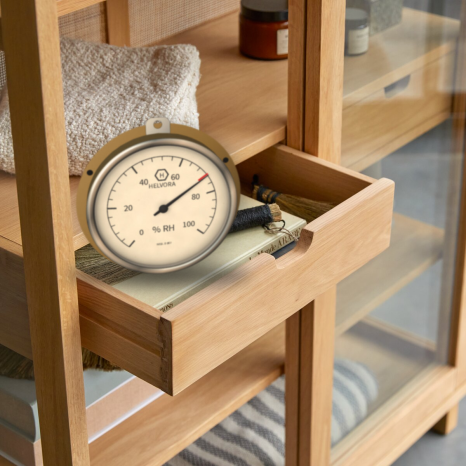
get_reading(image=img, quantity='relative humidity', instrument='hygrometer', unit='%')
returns 72 %
